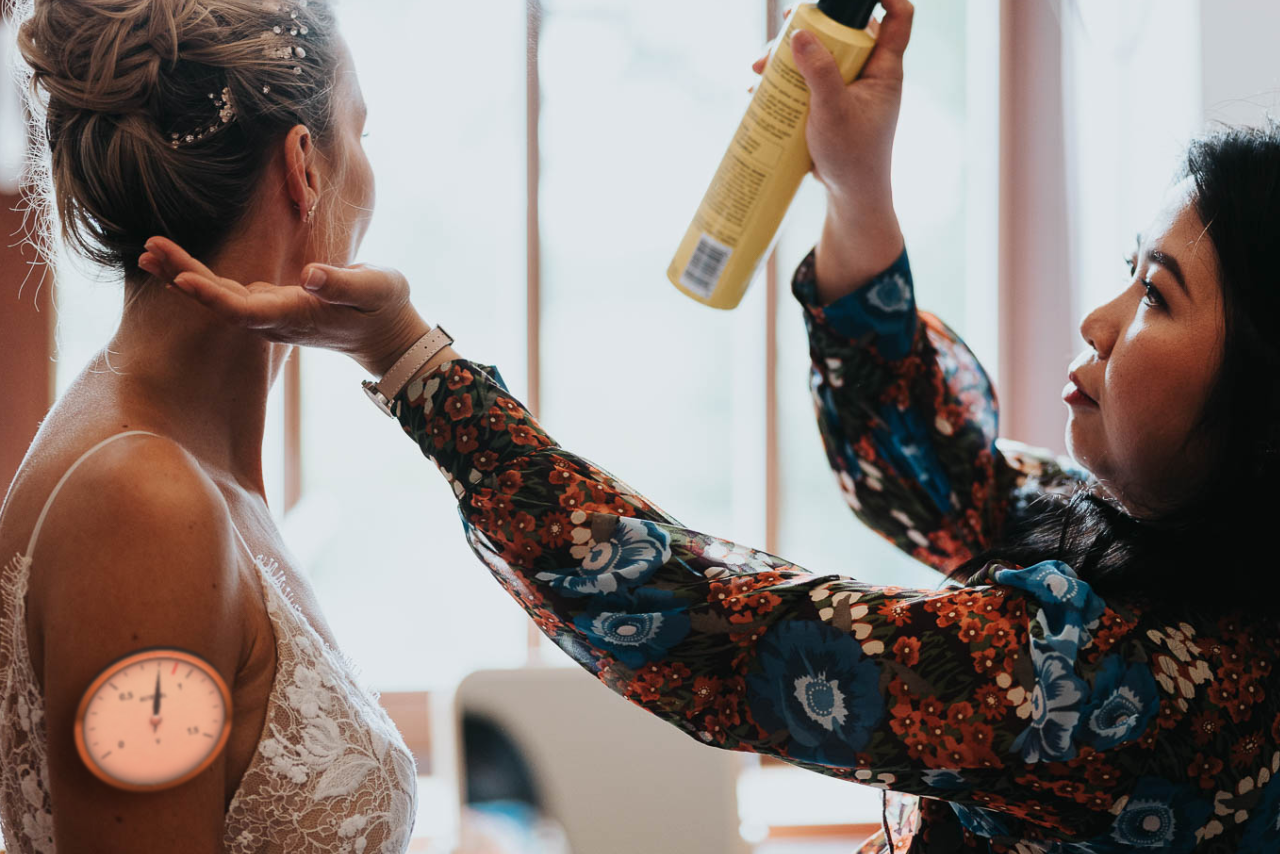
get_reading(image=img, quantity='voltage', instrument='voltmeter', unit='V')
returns 0.8 V
